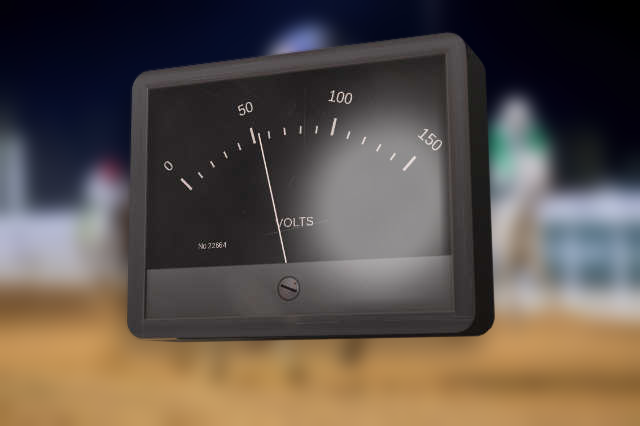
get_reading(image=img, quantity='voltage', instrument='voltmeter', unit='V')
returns 55 V
